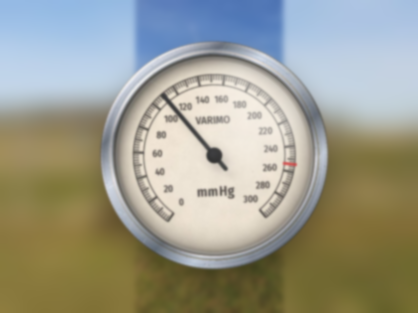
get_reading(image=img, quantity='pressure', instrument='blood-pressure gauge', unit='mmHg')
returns 110 mmHg
